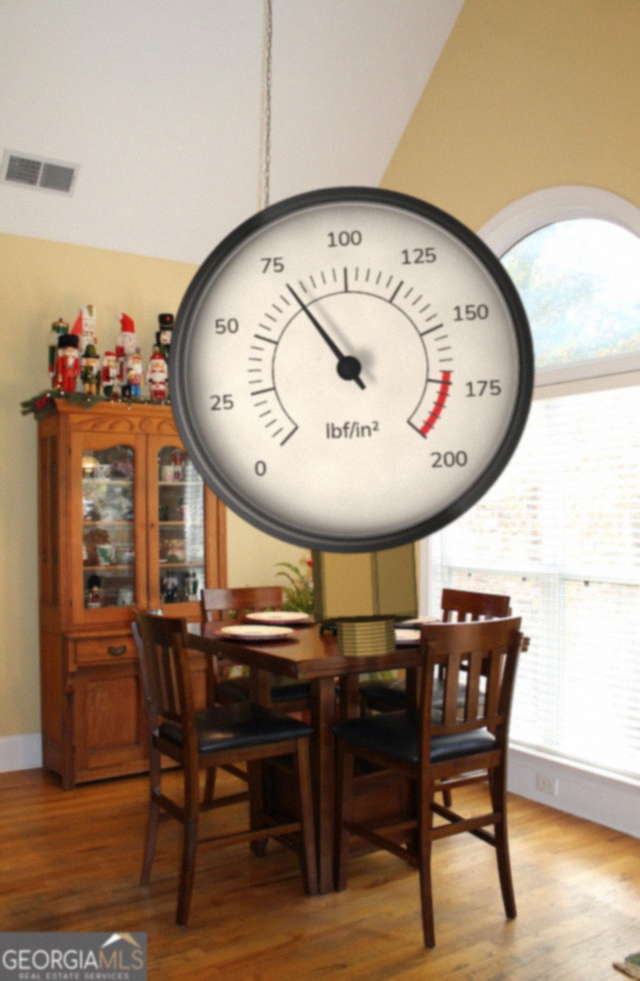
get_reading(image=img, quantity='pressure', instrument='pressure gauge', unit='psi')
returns 75 psi
